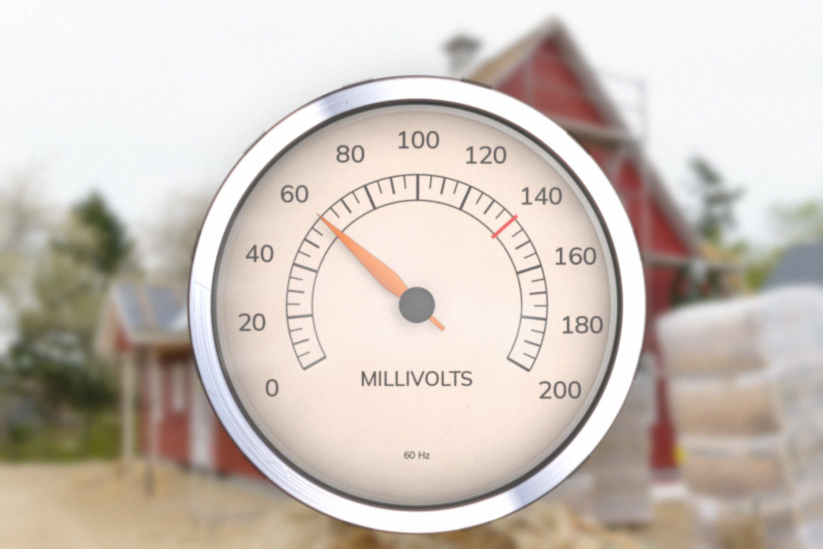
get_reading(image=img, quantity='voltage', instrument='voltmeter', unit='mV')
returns 60 mV
